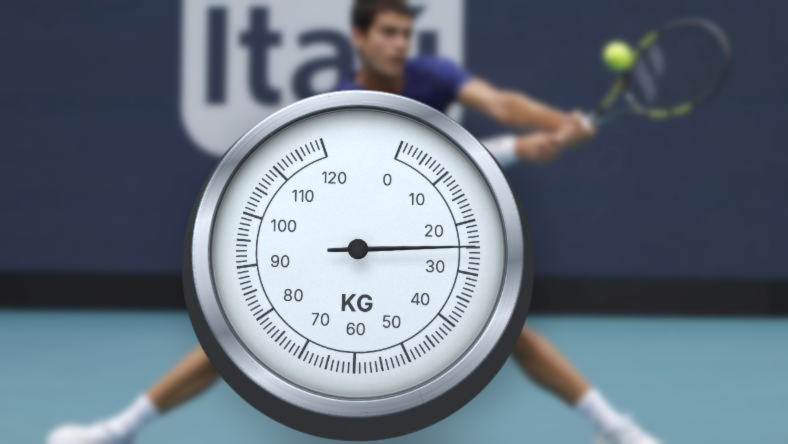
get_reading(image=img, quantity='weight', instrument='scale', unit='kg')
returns 25 kg
